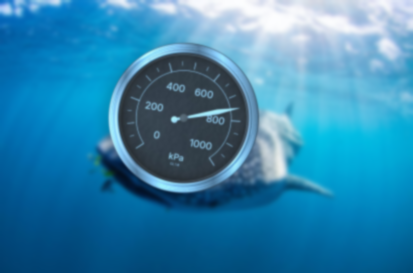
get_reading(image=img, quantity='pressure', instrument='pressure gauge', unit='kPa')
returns 750 kPa
